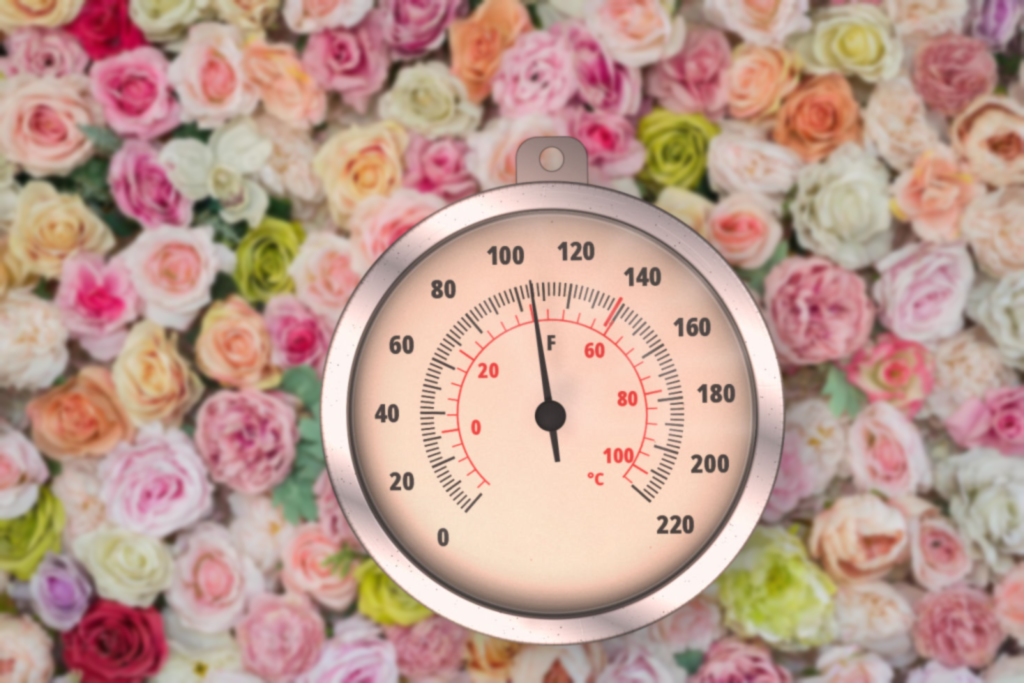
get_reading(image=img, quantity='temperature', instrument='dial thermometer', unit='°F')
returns 106 °F
